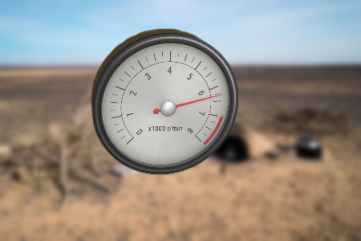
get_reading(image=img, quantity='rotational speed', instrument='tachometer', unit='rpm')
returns 6250 rpm
